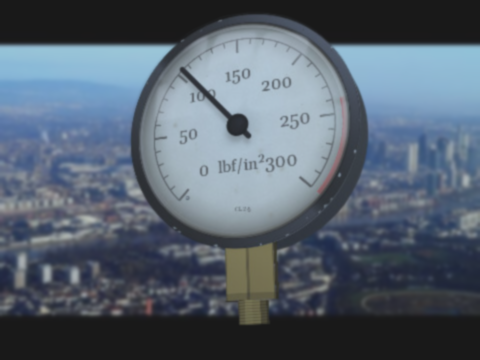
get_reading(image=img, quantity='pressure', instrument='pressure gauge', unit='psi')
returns 105 psi
